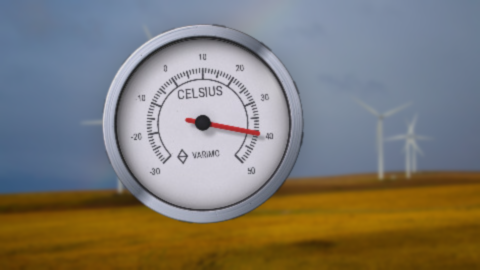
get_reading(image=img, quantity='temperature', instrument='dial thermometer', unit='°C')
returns 40 °C
